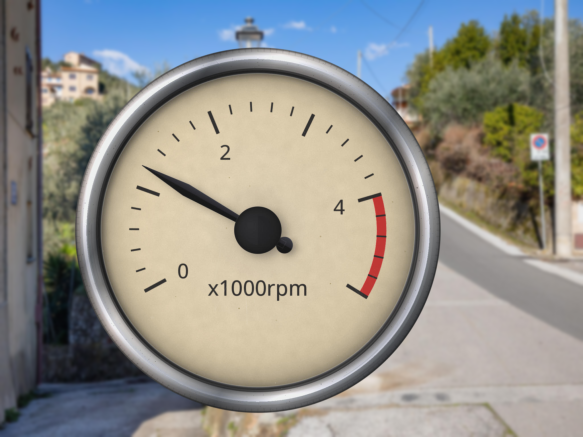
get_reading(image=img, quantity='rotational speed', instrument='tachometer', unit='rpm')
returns 1200 rpm
